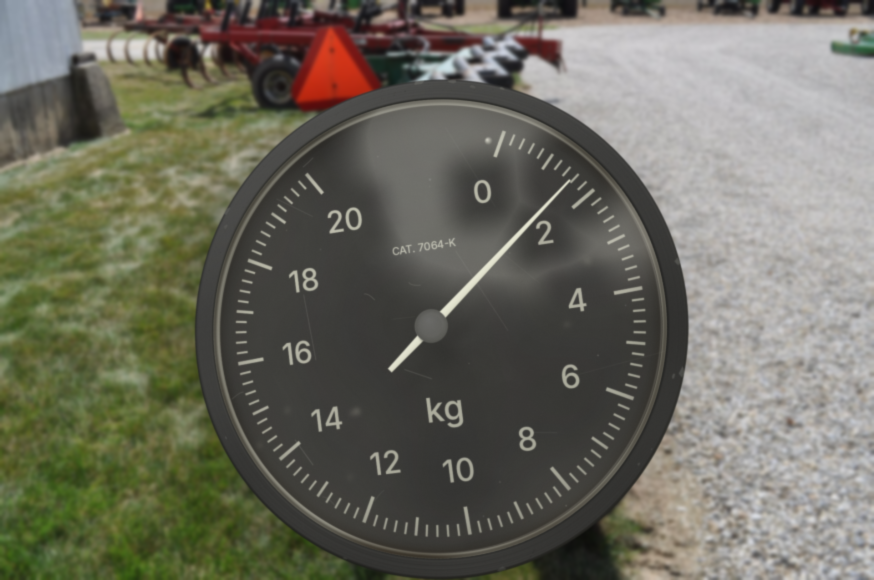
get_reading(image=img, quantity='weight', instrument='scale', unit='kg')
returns 1.6 kg
